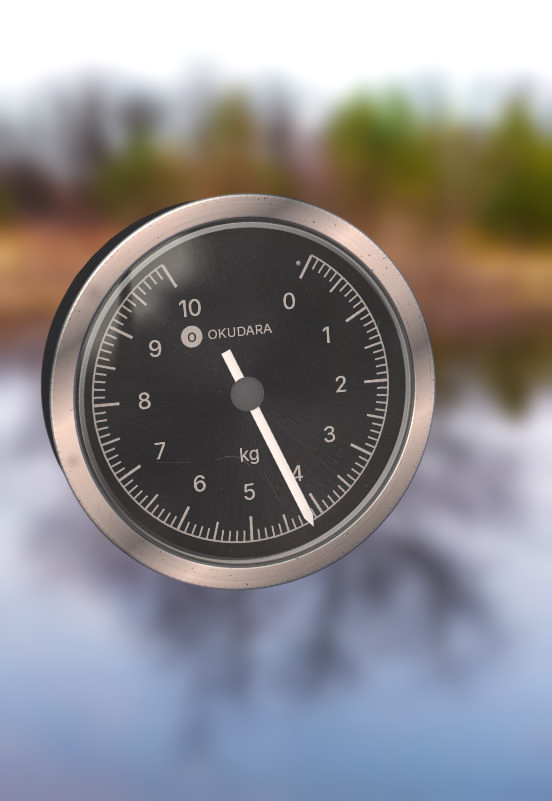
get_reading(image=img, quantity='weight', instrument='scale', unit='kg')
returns 4.2 kg
